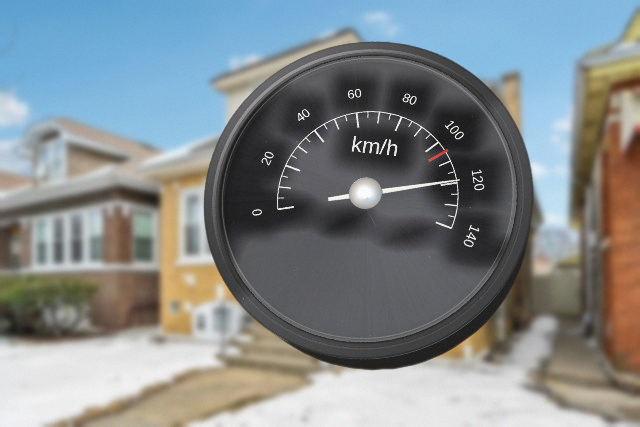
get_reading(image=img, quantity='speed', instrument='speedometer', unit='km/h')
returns 120 km/h
